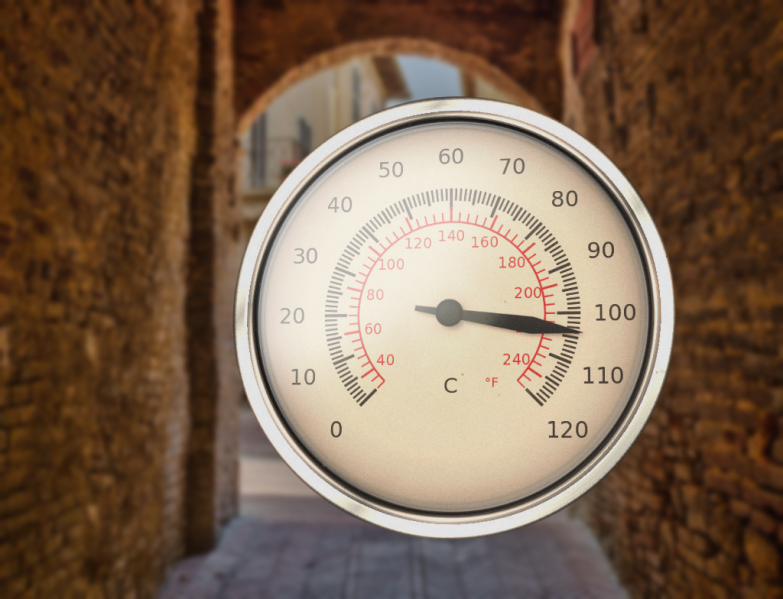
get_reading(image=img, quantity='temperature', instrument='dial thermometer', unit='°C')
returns 104 °C
